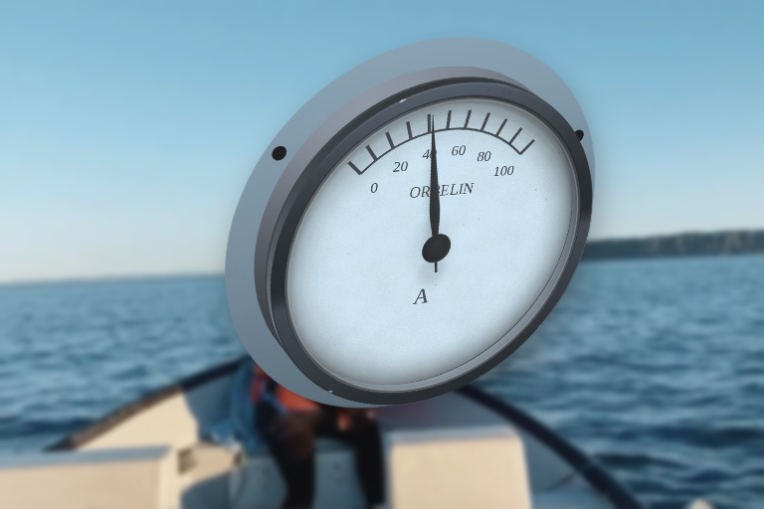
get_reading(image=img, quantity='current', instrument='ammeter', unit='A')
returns 40 A
